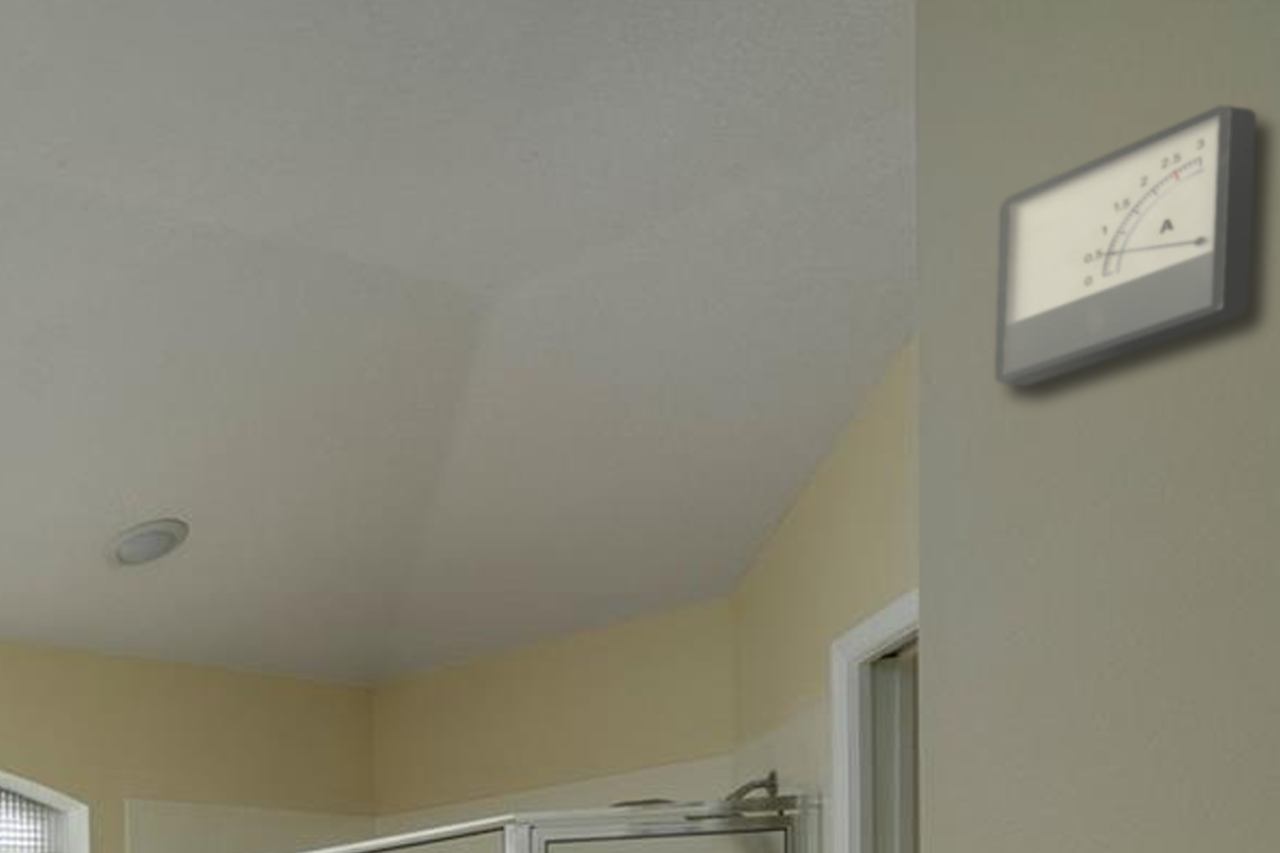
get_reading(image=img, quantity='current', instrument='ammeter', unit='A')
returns 0.5 A
